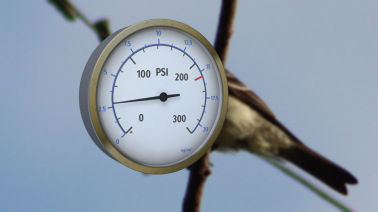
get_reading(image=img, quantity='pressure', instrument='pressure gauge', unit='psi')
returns 40 psi
